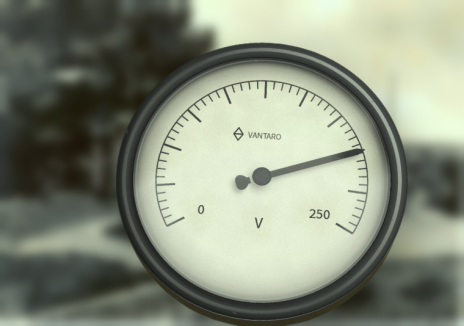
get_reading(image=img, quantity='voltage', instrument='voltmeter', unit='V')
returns 200 V
